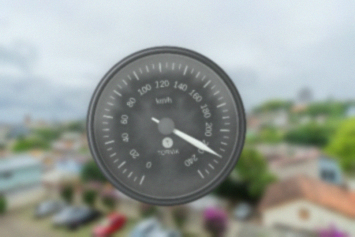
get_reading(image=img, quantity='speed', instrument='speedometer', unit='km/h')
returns 220 km/h
